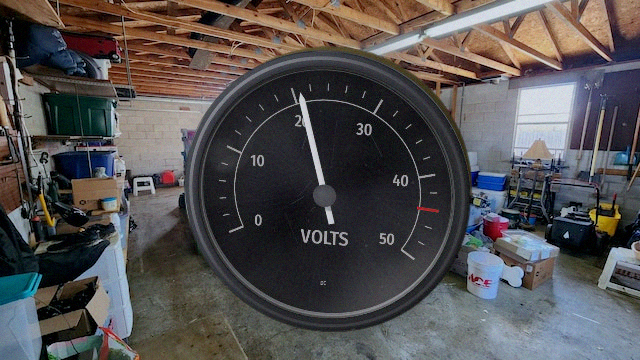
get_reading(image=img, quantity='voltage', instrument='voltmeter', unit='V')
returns 21 V
